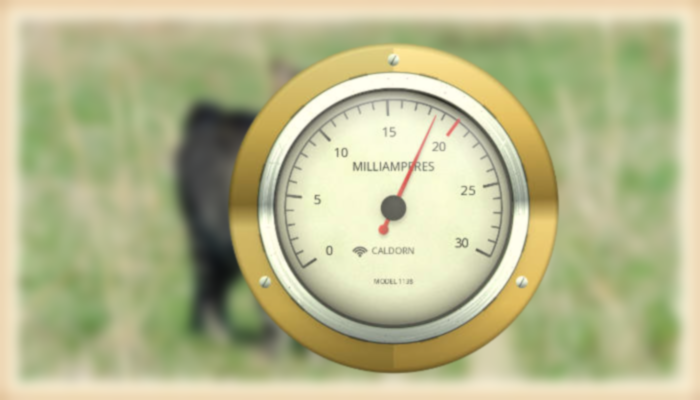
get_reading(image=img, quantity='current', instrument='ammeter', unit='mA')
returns 18.5 mA
